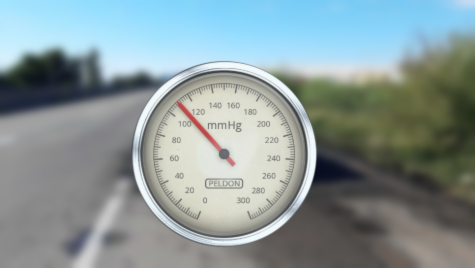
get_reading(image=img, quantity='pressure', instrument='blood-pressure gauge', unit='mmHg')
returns 110 mmHg
